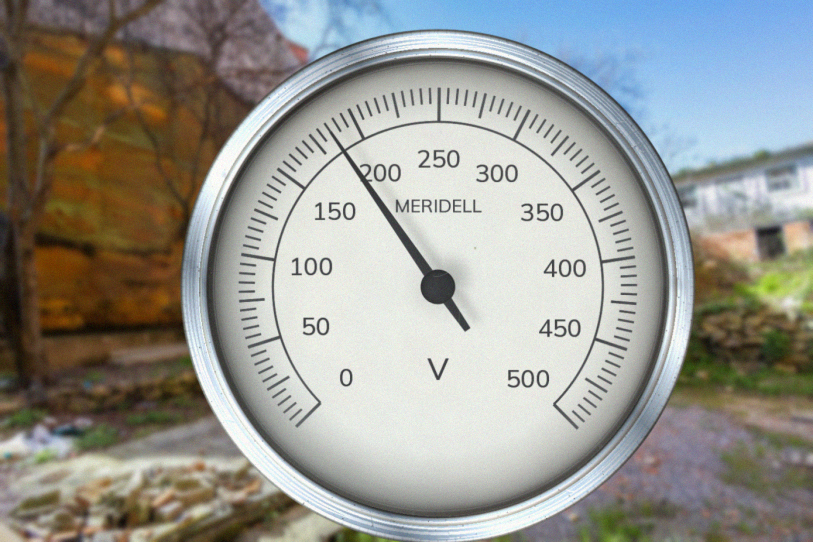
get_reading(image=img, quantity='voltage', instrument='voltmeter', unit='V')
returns 185 V
